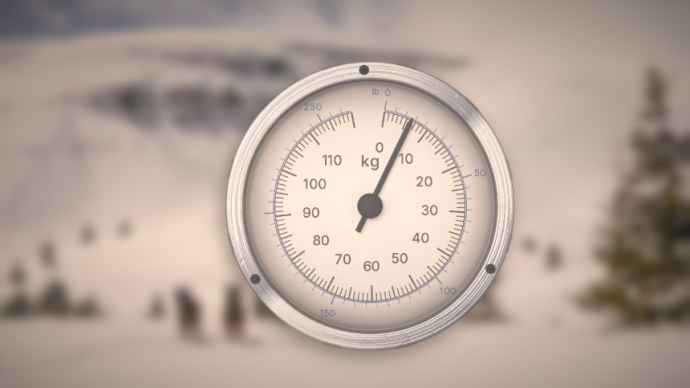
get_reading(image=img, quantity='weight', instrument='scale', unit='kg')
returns 6 kg
